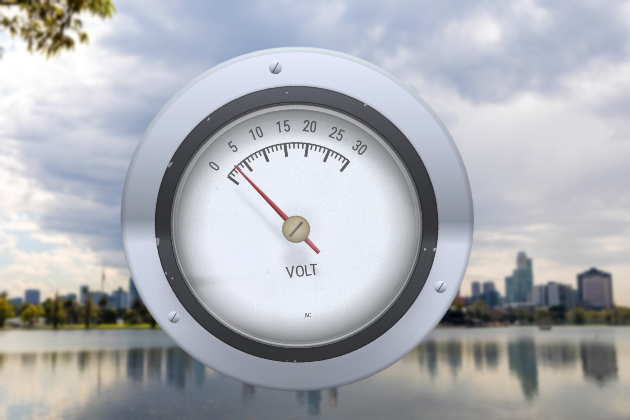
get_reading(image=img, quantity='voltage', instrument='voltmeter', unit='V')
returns 3 V
